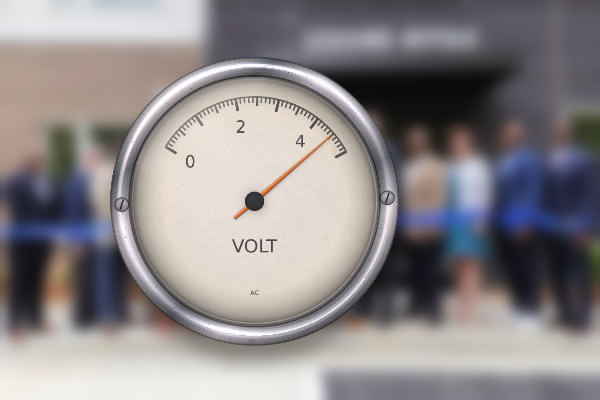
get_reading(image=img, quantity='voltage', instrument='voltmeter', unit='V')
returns 4.5 V
